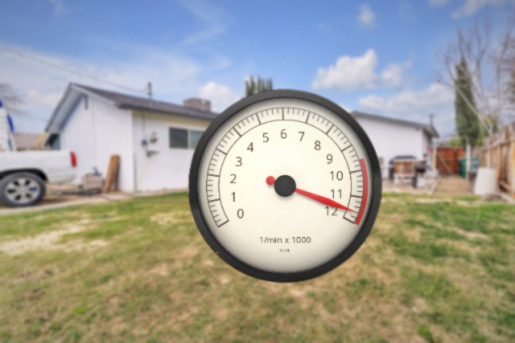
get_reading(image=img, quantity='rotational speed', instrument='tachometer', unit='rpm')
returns 11600 rpm
